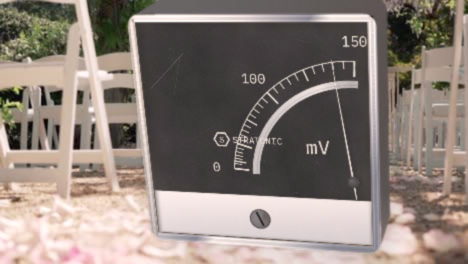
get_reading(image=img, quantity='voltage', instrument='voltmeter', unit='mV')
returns 140 mV
